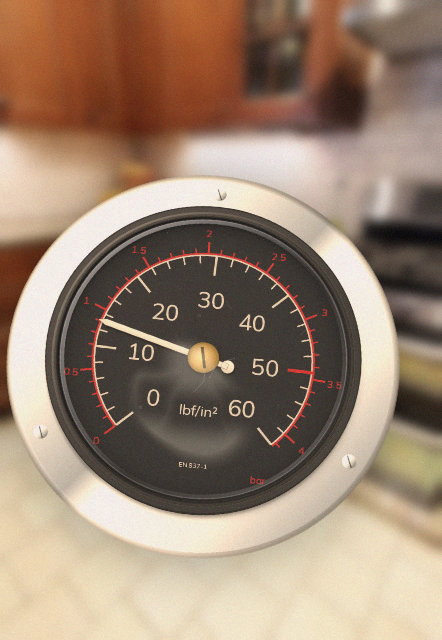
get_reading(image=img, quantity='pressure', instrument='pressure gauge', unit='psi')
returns 13 psi
